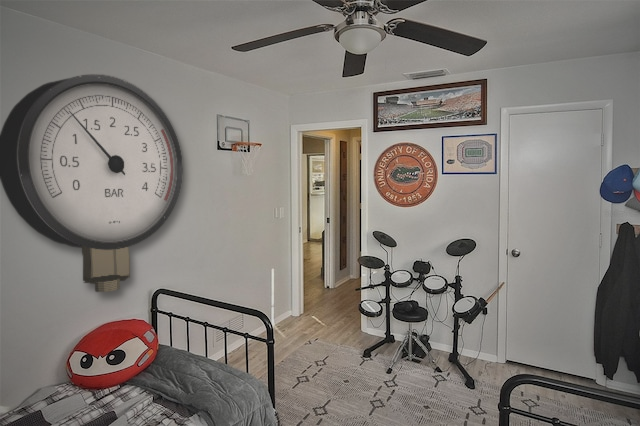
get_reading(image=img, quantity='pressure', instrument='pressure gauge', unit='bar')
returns 1.25 bar
